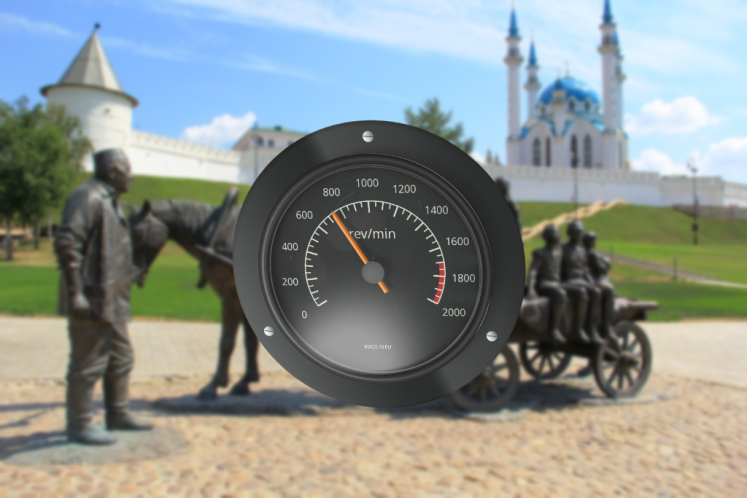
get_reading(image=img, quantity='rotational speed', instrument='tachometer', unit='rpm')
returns 750 rpm
